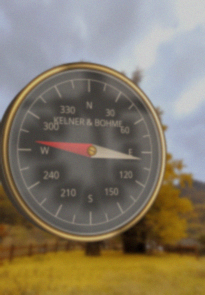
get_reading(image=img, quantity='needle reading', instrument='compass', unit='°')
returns 277.5 °
